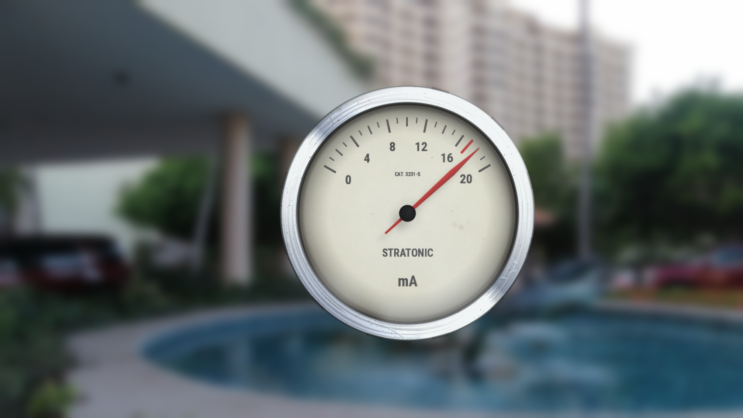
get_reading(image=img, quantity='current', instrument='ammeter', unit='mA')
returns 18 mA
